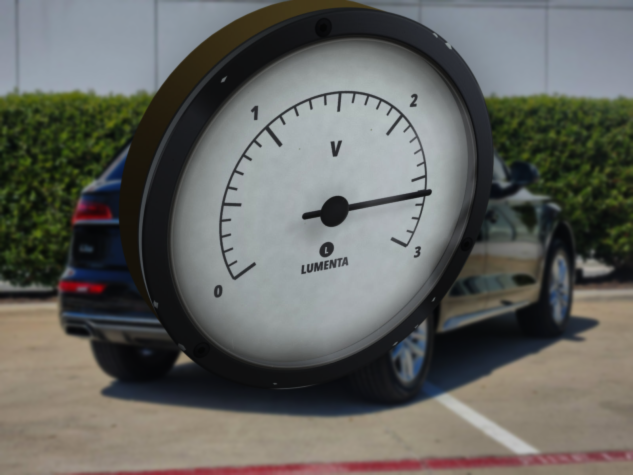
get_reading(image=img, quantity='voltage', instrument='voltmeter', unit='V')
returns 2.6 V
